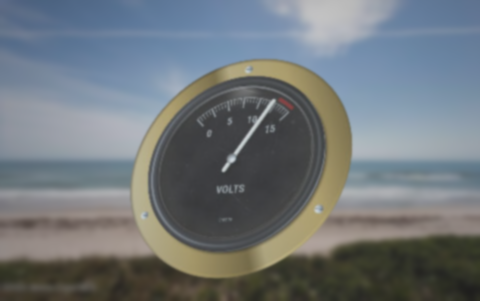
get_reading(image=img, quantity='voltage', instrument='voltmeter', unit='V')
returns 12.5 V
